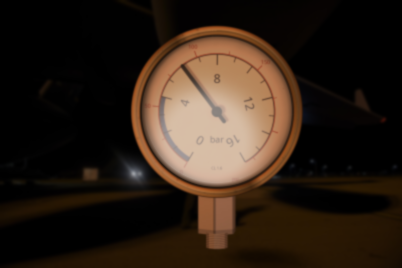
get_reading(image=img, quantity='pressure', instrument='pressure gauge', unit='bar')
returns 6 bar
